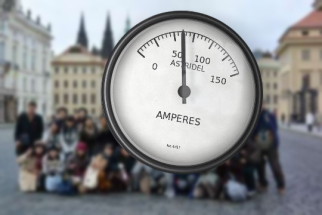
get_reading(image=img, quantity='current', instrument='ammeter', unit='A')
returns 60 A
